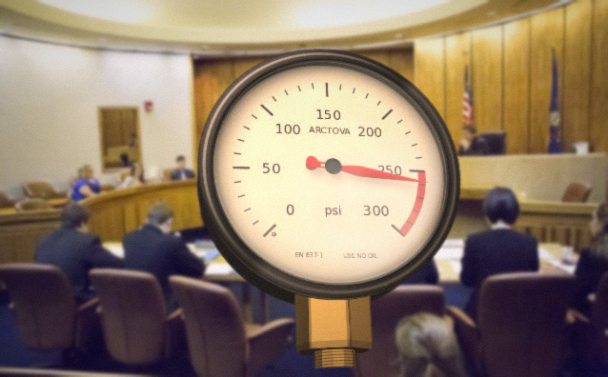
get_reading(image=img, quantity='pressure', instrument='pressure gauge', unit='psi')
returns 260 psi
